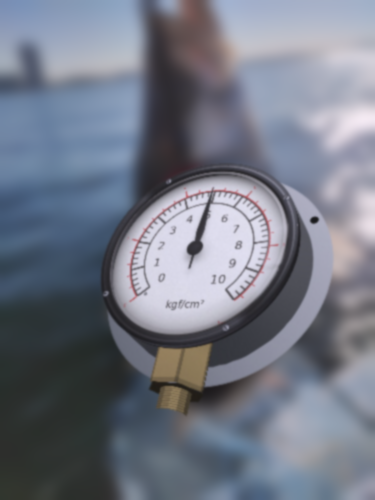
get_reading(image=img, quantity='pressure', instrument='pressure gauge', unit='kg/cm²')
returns 5 kg/cm²
